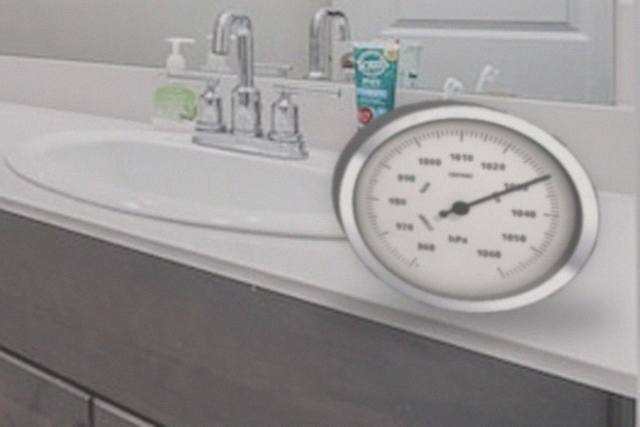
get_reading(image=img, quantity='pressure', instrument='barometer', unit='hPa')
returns 1030 hPa
